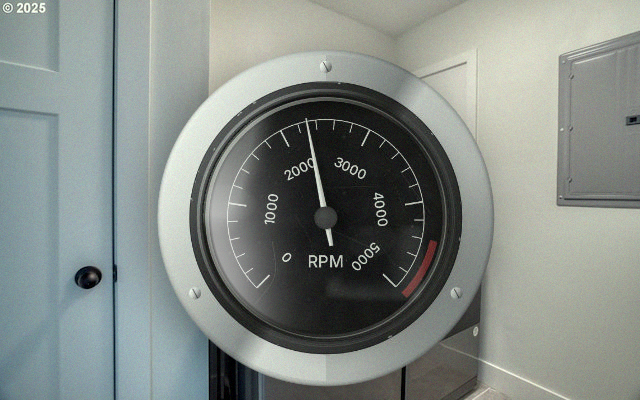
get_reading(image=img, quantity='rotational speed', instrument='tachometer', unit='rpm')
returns 2300 rpm
